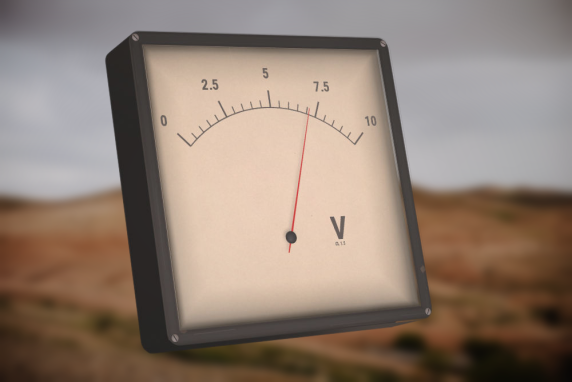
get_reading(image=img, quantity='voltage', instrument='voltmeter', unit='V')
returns 7 V
